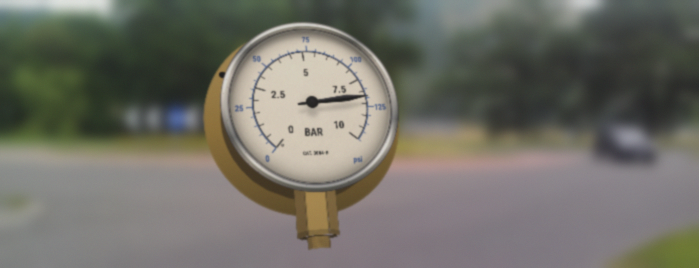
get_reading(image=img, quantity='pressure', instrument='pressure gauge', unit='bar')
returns 8.25 bar
